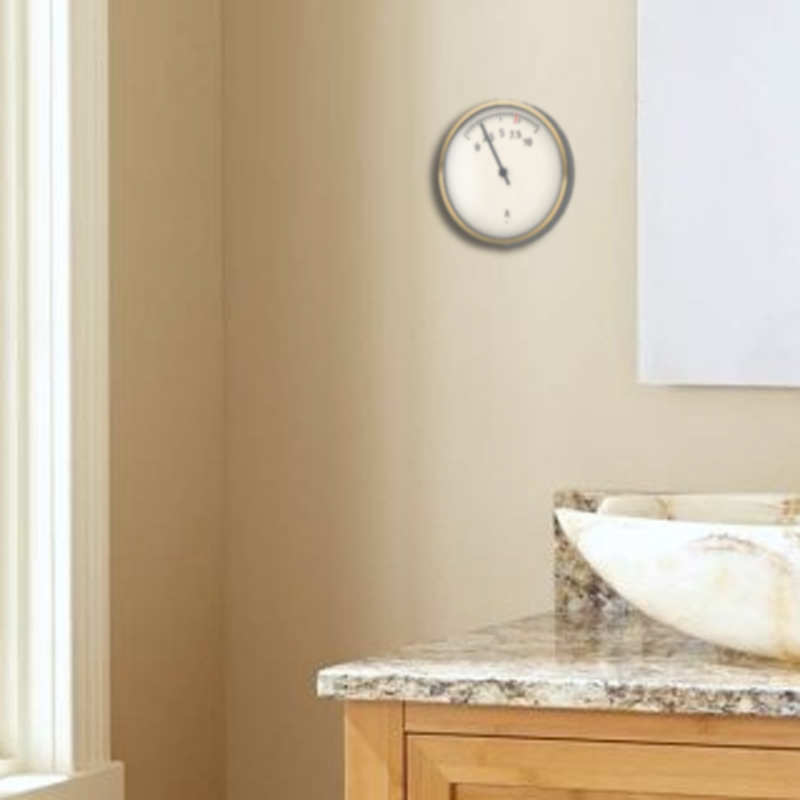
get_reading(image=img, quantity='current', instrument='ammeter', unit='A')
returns 2.5 A
